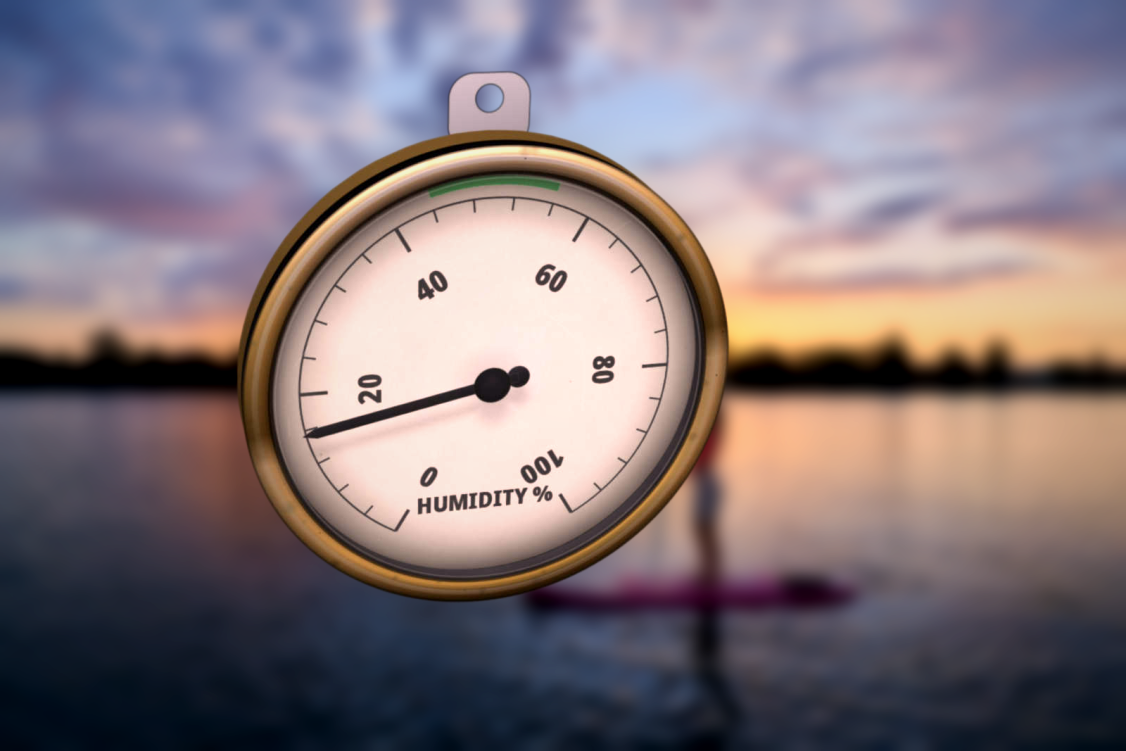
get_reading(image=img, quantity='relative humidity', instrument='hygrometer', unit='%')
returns 16 %
